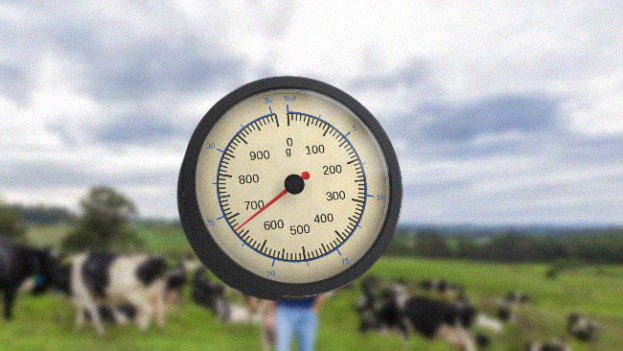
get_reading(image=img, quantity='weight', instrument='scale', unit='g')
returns 670 g
